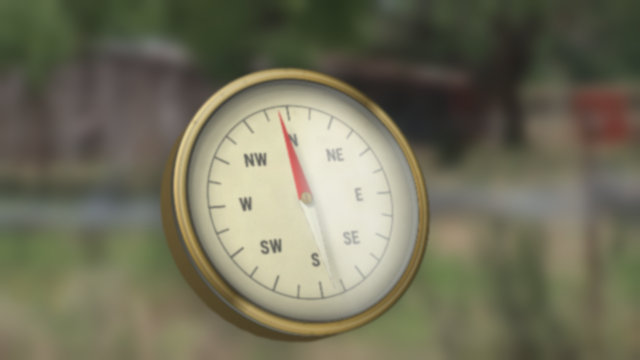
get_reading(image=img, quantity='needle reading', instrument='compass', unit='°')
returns 352.5 °
